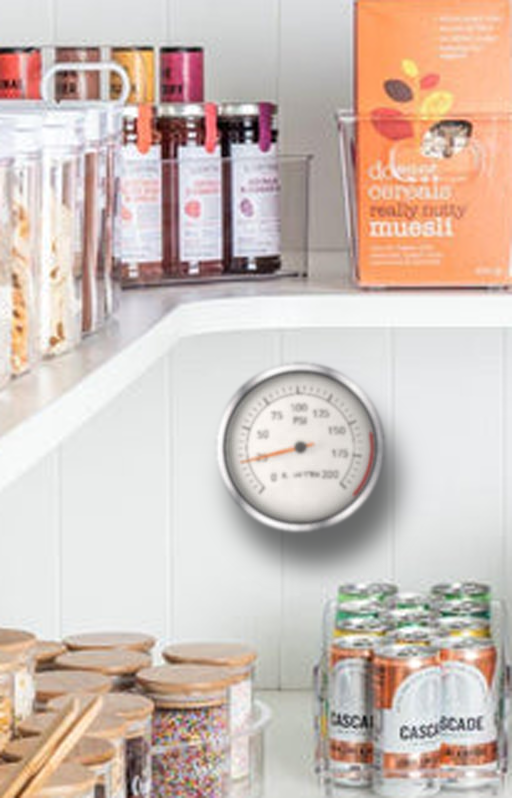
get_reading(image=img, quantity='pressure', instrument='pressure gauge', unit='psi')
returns 25 psi
